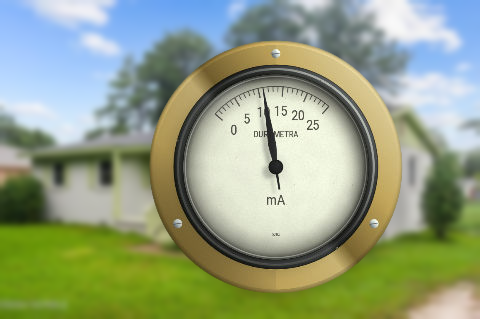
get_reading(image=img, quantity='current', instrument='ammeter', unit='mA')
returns 11 mA
